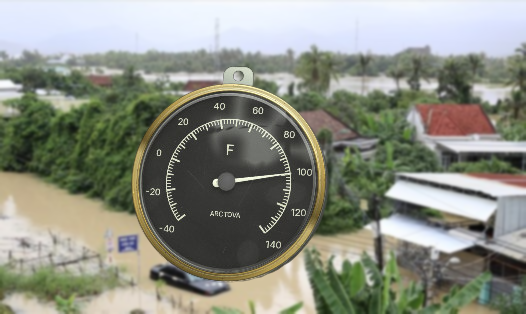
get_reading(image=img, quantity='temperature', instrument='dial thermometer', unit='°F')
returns 100 °F
